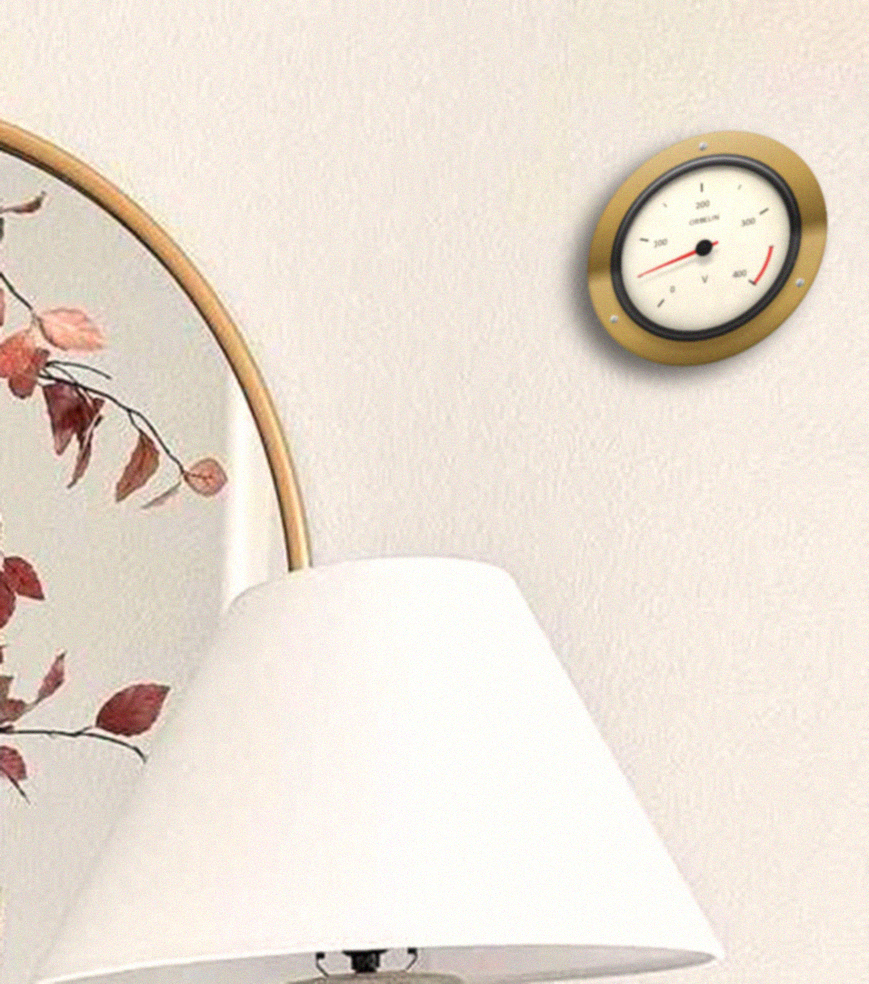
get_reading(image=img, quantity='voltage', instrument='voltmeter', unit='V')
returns 50 V
